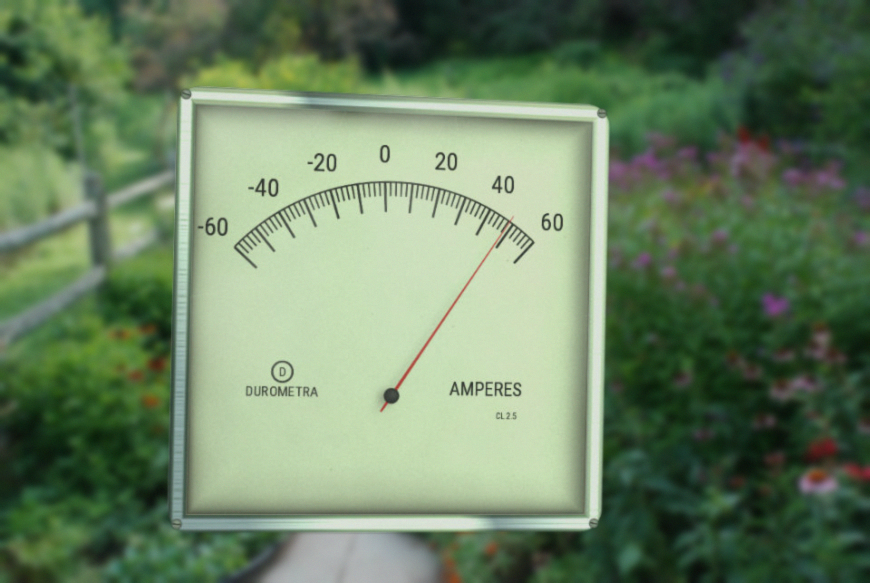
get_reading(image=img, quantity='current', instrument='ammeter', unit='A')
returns 48 A
